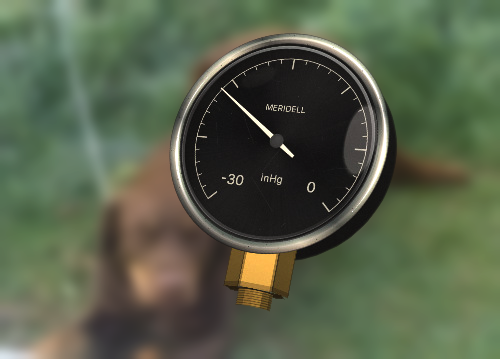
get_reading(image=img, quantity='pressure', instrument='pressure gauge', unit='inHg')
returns -21 inHg
